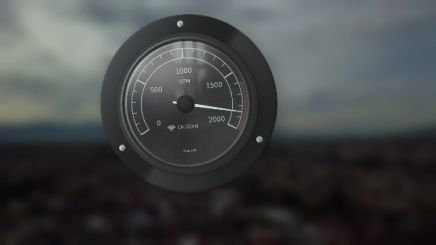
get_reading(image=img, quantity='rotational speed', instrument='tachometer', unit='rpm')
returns 1850 rpm
